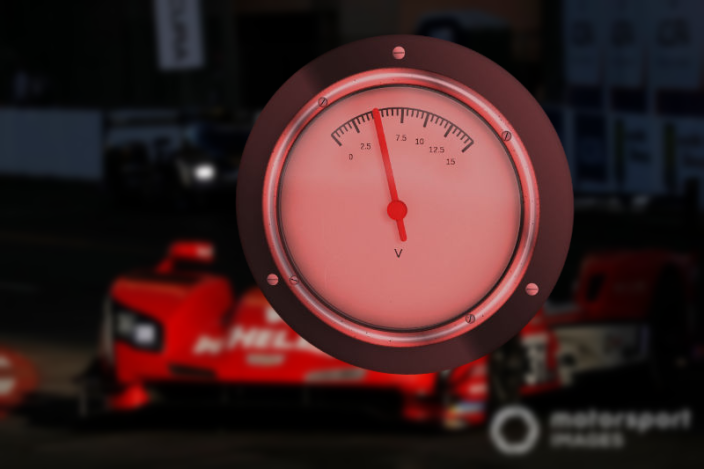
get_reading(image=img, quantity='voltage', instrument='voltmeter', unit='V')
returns 5 V
